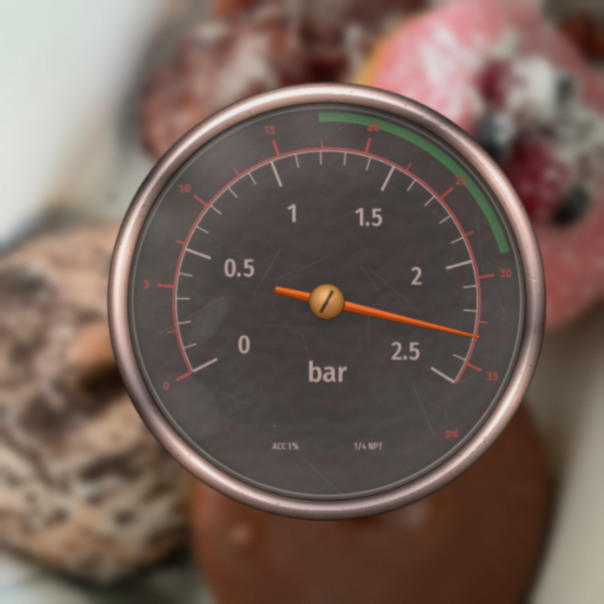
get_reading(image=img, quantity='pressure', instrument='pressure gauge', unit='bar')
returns 2.3 bar
